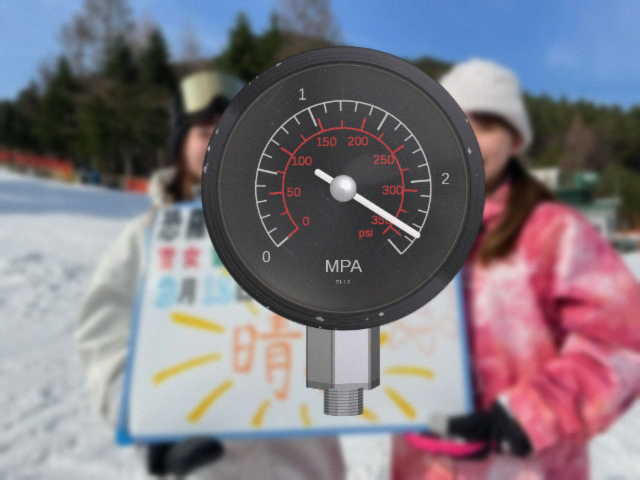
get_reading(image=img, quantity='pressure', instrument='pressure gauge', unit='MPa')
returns 2.35 MPa
